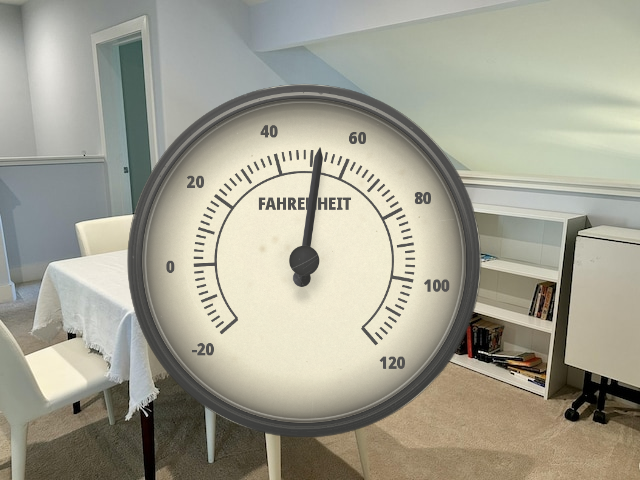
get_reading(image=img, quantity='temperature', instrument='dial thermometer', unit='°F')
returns 52 °F
